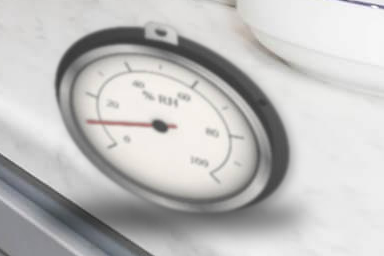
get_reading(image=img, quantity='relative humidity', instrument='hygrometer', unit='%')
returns 10 %
